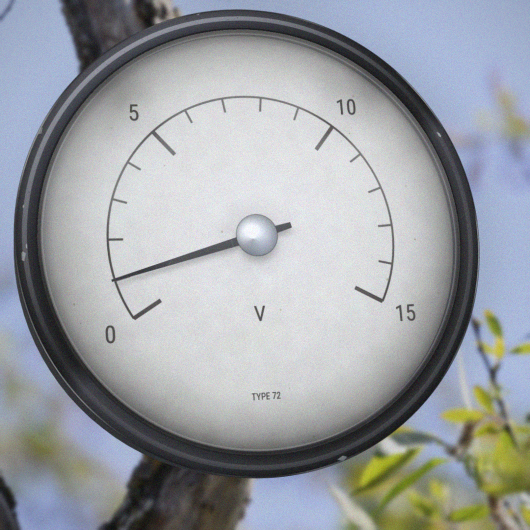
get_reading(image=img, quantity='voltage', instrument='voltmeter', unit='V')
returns 1 V
